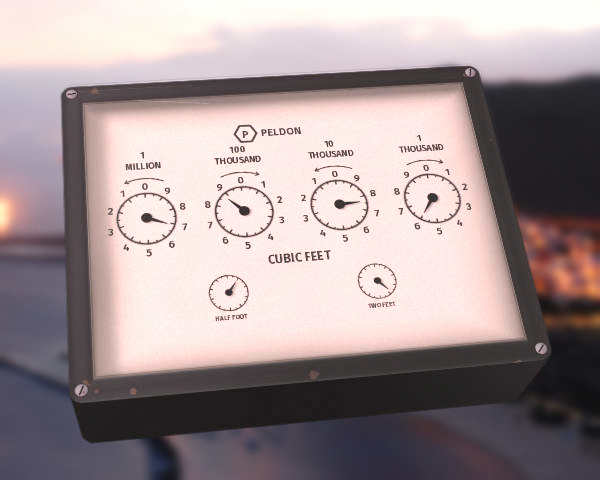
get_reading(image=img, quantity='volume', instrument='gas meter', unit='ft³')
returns 687600 ft³
